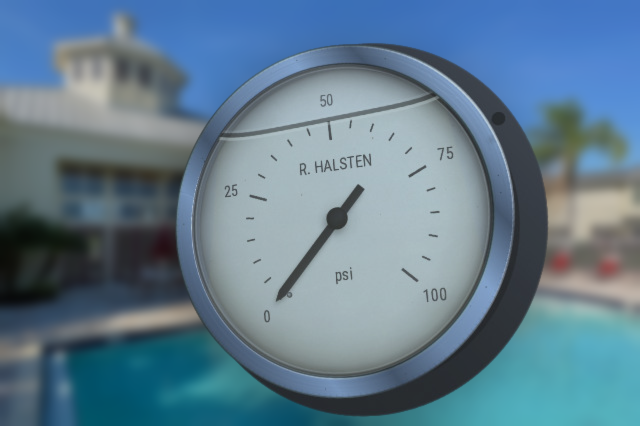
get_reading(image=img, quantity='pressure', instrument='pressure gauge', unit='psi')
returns 0 psi
